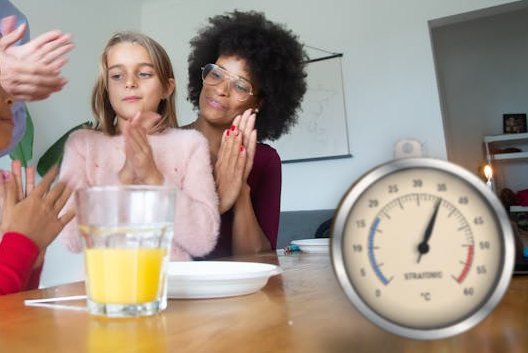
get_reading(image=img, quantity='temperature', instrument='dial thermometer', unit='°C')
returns 35 °C
